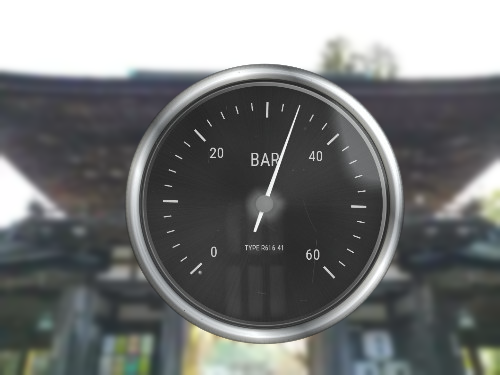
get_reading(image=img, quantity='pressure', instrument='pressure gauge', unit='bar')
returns 34 bar
